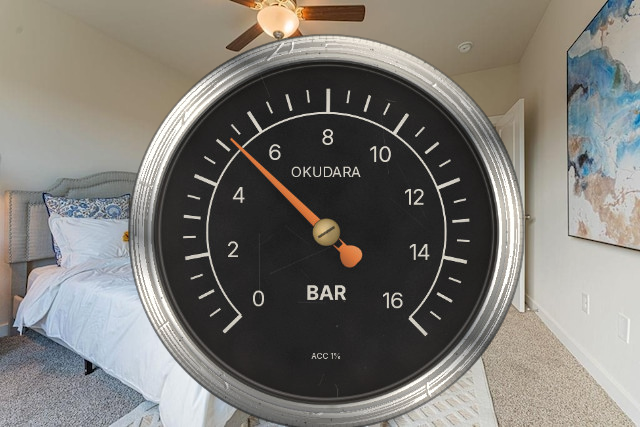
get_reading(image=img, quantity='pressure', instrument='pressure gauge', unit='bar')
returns 5.25 bar
